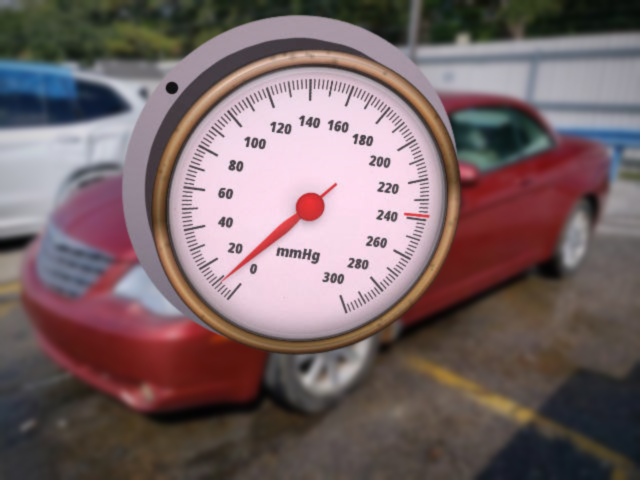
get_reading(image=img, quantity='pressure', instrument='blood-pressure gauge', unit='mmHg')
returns 10 mmHg
